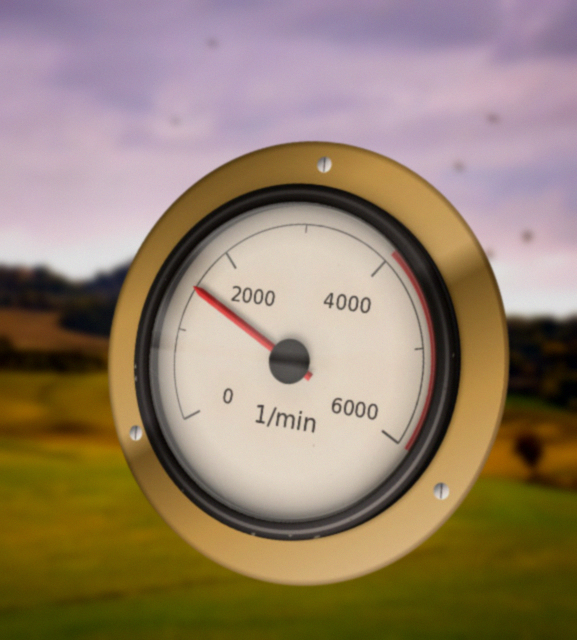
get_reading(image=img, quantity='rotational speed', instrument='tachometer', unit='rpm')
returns 1500 rpm
